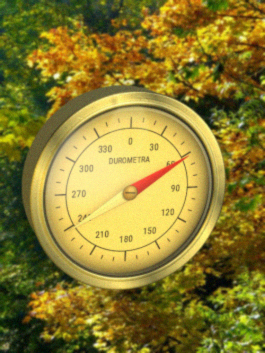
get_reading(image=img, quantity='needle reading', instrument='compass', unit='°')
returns 60 °
